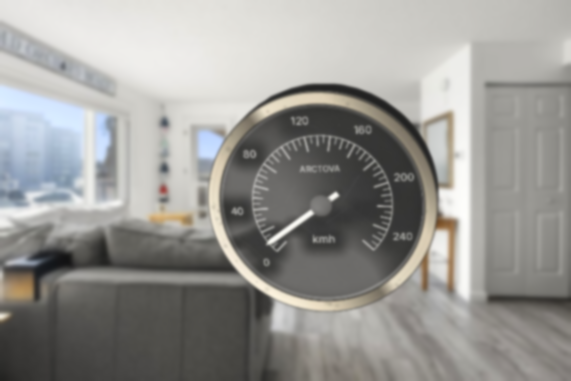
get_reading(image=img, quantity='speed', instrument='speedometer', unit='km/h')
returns 10 km/h
